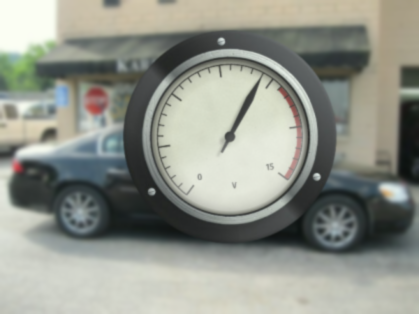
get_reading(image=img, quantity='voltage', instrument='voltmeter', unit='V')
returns 9.5 V
